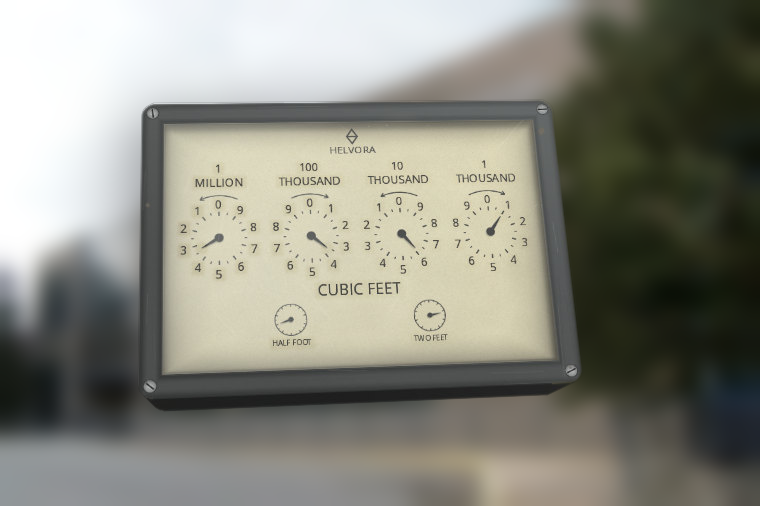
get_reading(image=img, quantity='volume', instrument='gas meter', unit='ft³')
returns 336100 ft³
